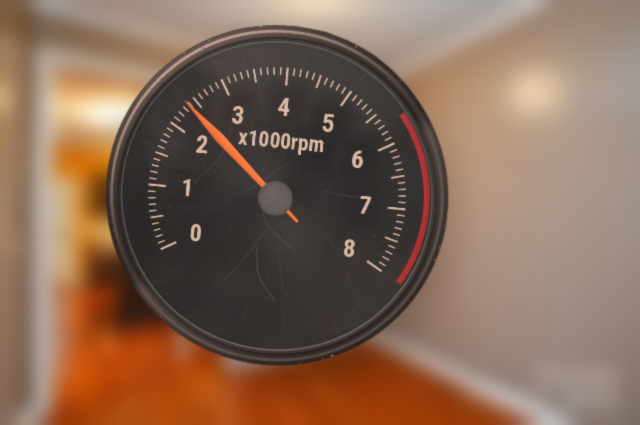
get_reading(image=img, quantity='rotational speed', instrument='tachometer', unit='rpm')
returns 2400 rpm
